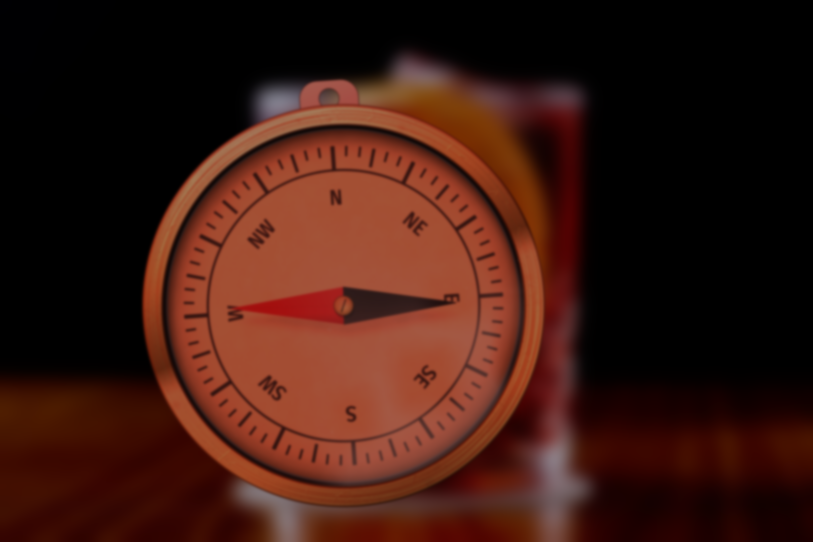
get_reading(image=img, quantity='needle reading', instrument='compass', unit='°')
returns 272.5 °
